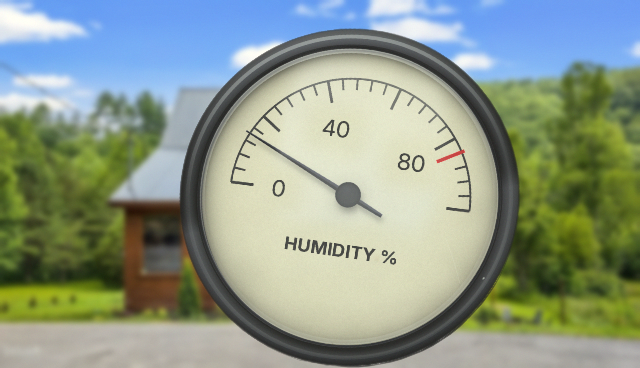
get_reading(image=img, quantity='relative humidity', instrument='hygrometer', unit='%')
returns 14 %
